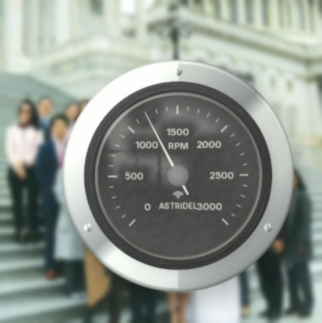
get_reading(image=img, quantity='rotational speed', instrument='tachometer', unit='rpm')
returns 1200 rpm
